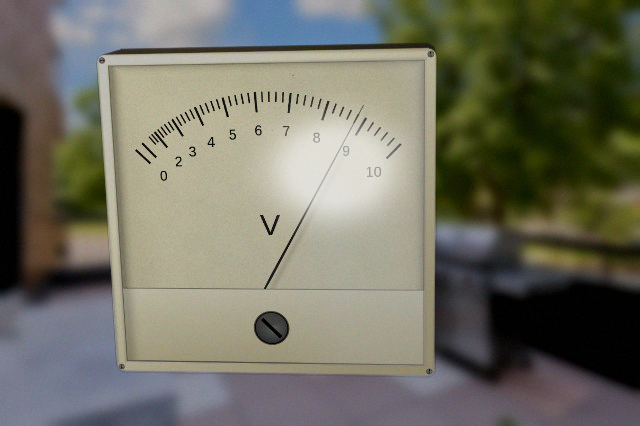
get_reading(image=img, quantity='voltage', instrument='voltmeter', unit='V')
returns 8.8 V
